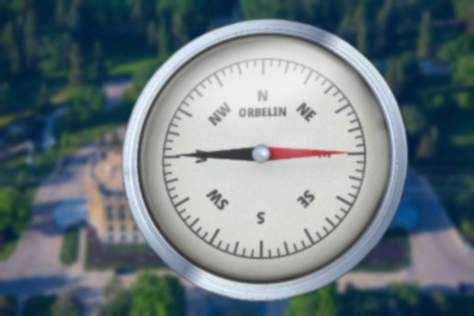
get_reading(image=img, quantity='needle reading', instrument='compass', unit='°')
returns 90 °
